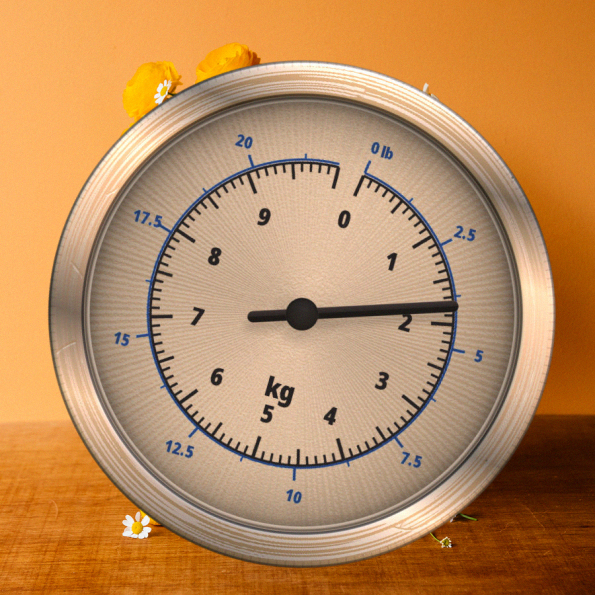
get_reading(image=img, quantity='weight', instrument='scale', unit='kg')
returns 1.8 kg
